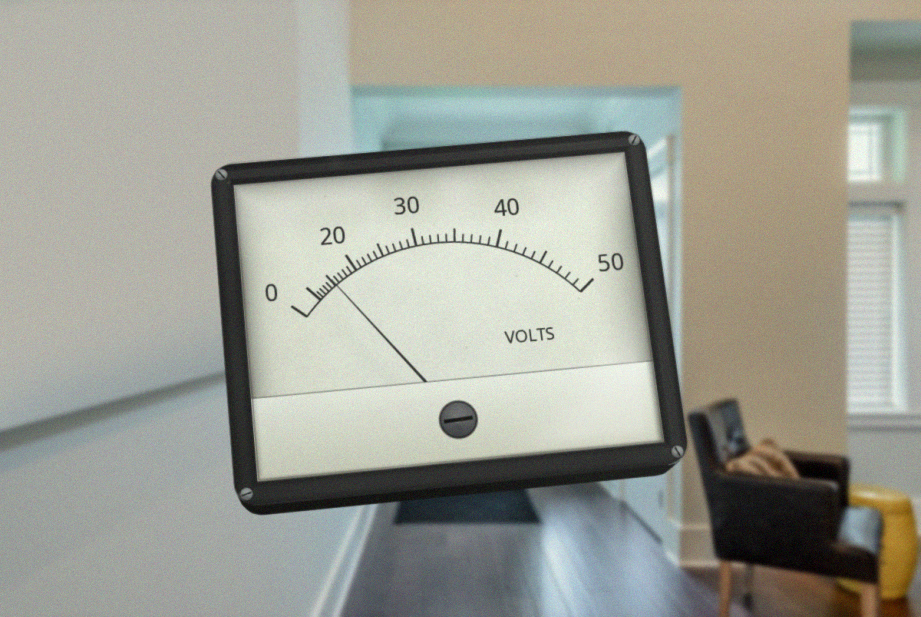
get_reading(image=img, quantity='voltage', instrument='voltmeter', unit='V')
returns 15 V
